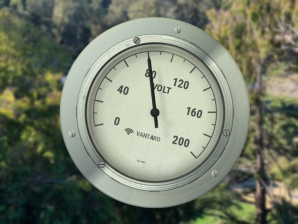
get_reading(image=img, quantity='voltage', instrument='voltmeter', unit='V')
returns 80 V
